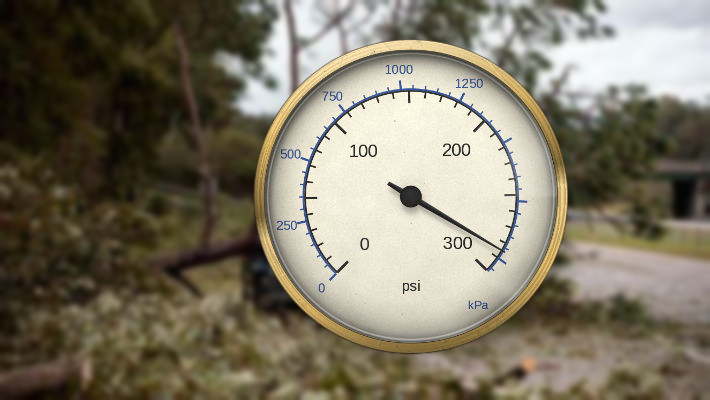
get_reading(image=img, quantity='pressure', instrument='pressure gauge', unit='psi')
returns 285 psi
